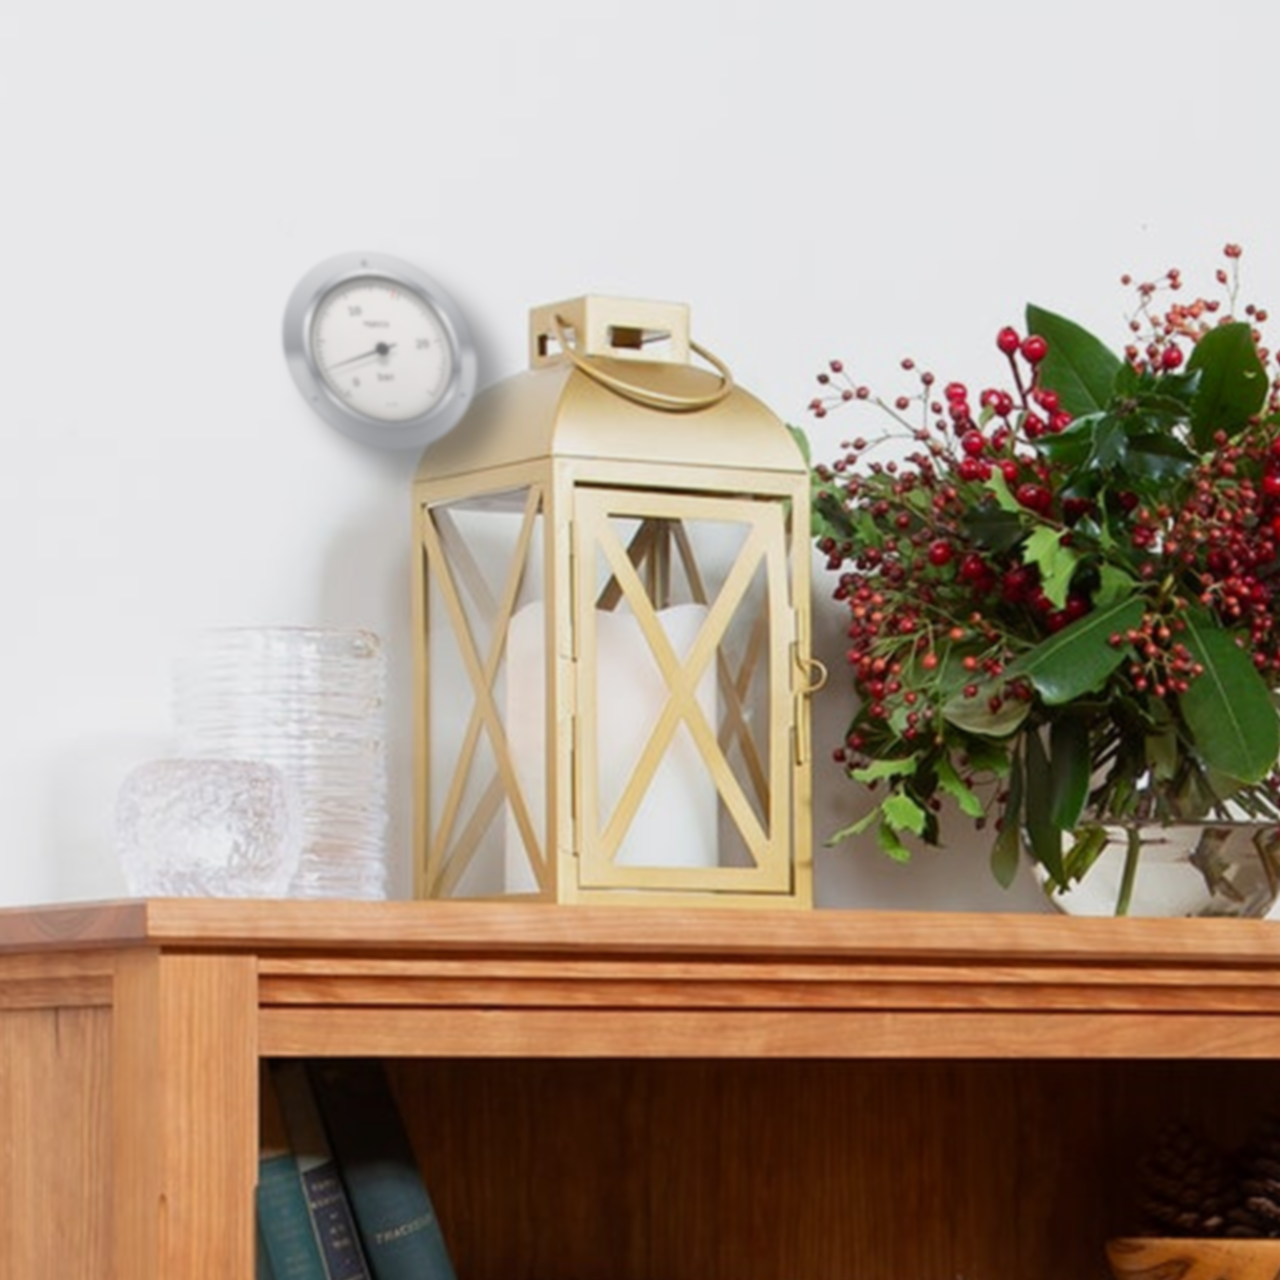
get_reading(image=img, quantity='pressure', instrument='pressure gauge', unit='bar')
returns 2.5 bar
